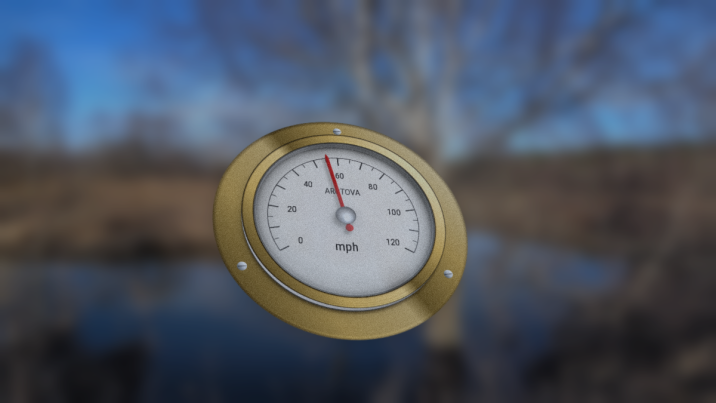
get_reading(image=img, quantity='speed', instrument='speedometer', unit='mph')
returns 55 mph
